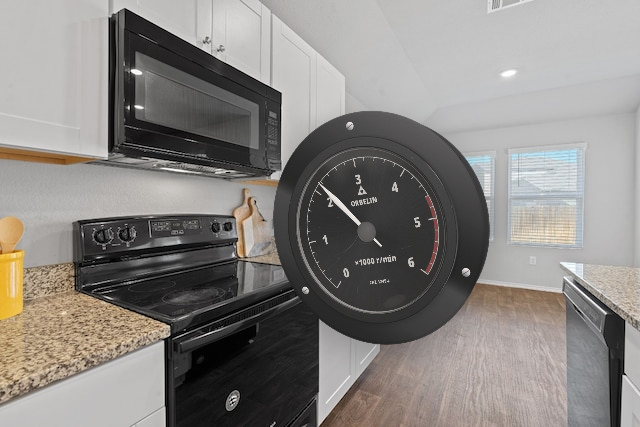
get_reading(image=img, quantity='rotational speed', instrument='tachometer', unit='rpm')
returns 2200 rpm
